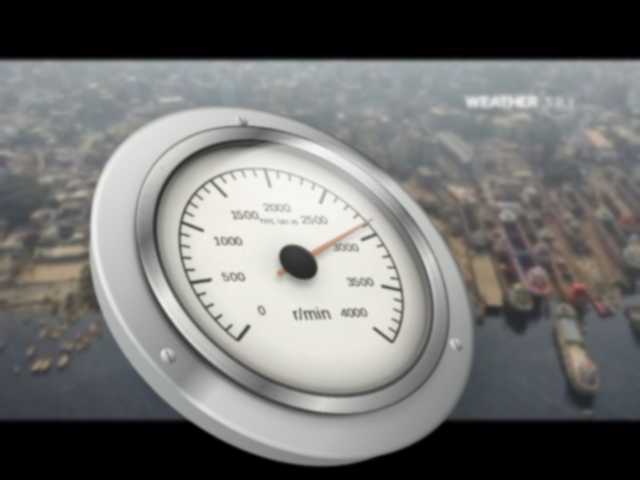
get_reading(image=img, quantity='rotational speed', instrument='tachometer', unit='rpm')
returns 2900 rpm
